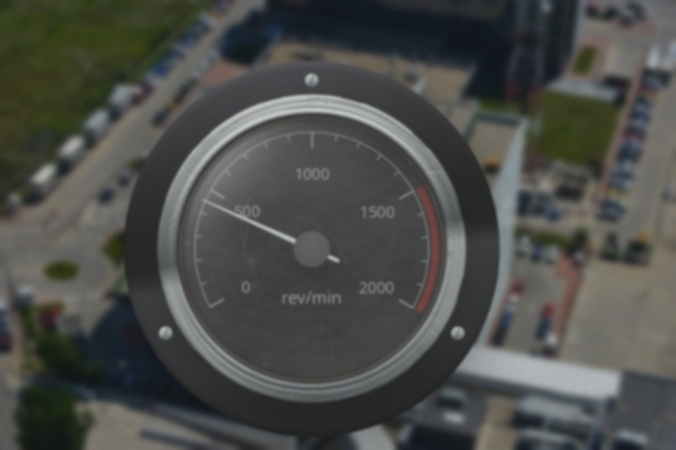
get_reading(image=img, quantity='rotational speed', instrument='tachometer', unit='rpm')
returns 450 rpm
